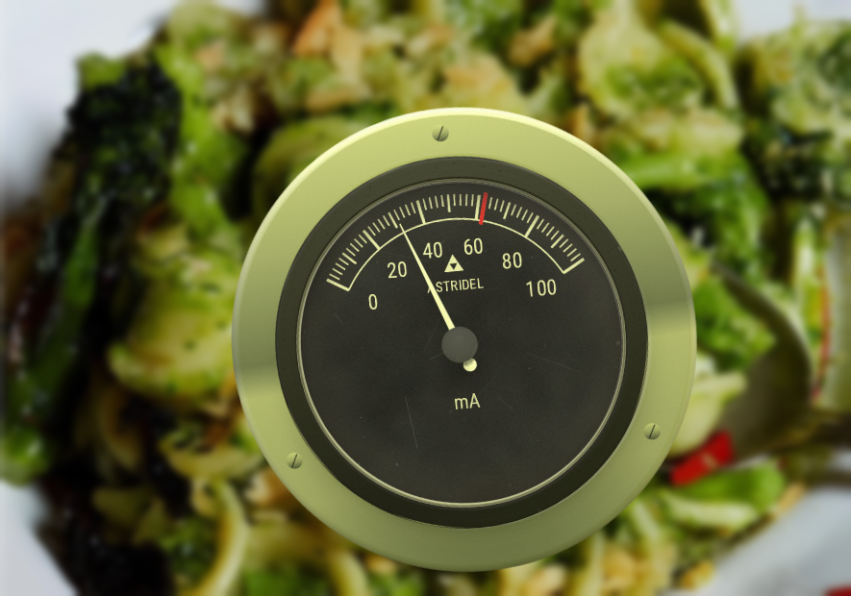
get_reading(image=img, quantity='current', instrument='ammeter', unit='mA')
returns 32 mA
